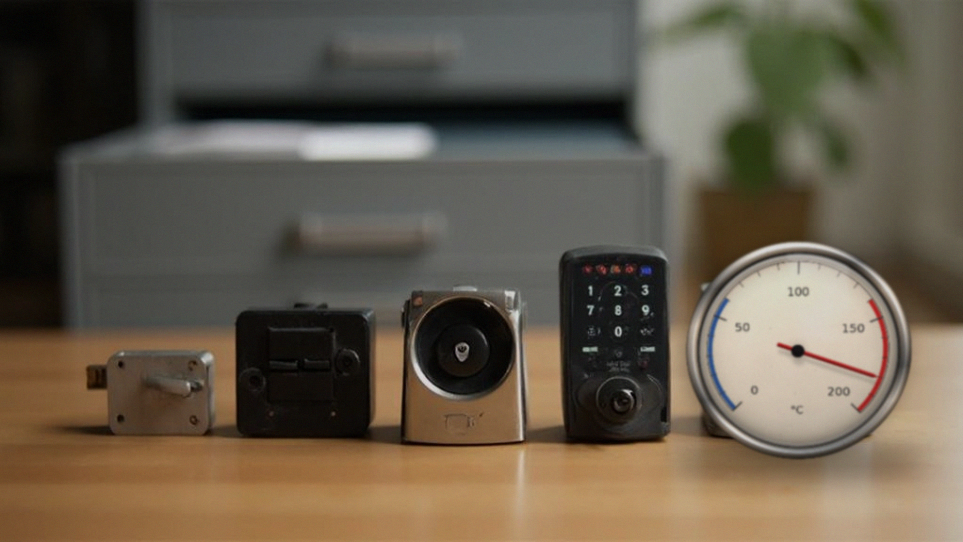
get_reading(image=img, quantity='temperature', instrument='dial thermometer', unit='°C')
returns 180 °C
